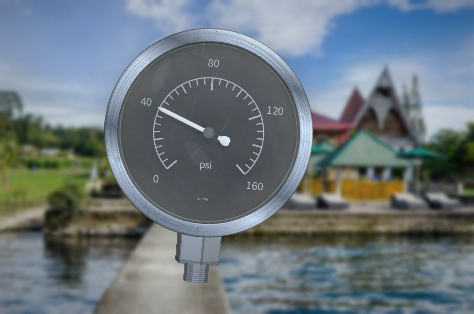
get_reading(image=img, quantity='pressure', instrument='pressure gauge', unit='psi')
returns 40 psi
